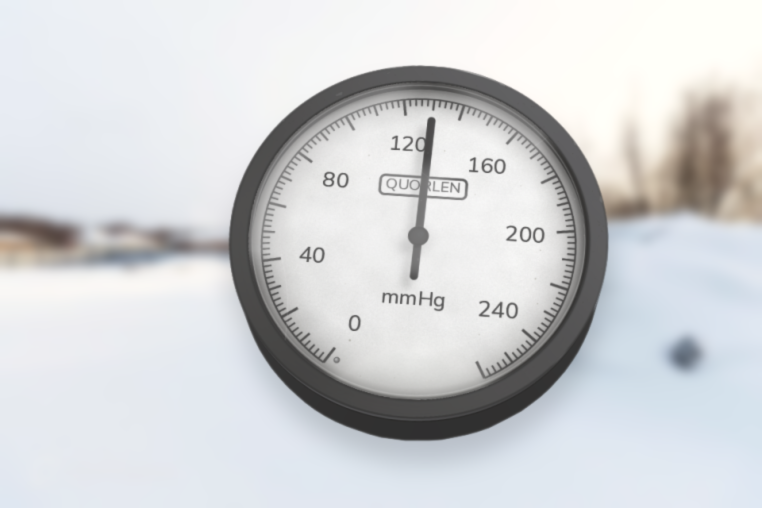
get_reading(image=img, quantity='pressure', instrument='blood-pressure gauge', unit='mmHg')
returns 130 mmHg
